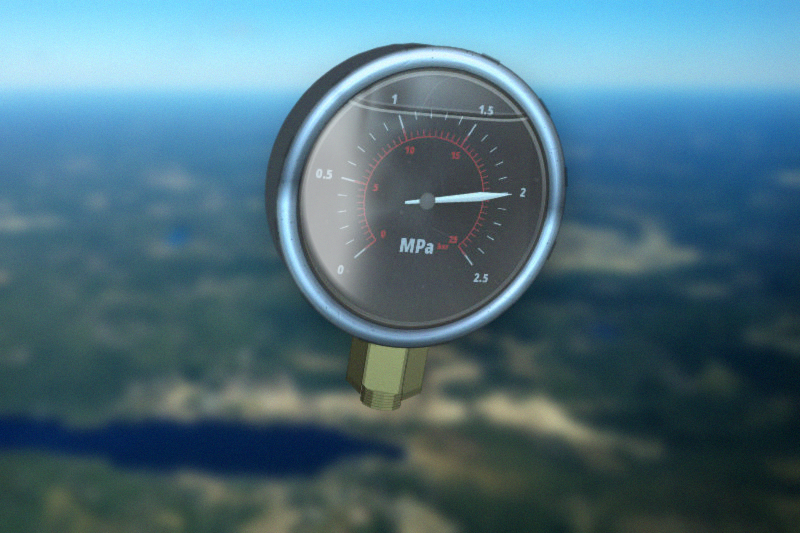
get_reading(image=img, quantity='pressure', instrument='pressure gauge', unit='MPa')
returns 2 MPa
